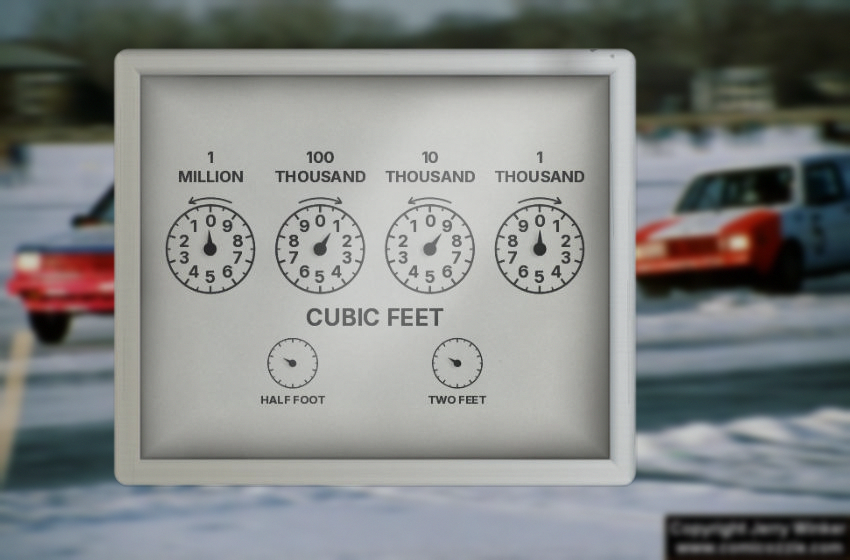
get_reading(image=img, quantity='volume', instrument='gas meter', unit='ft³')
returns 9000 ft³
